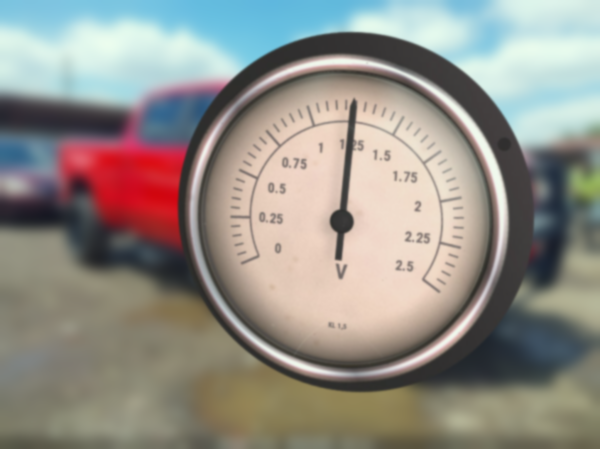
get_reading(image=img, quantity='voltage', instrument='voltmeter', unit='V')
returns 1.25 V
